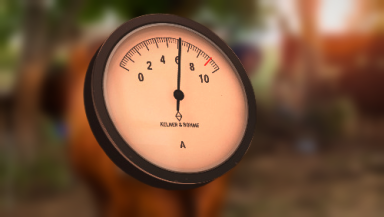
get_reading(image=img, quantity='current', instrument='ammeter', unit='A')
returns 6 A
